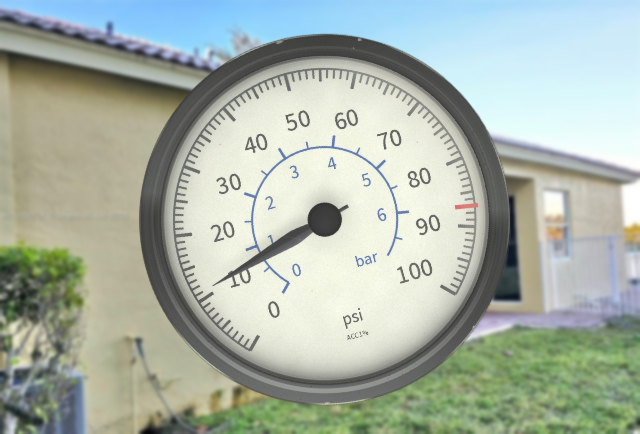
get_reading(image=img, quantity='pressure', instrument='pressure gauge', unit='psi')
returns 11 psi
